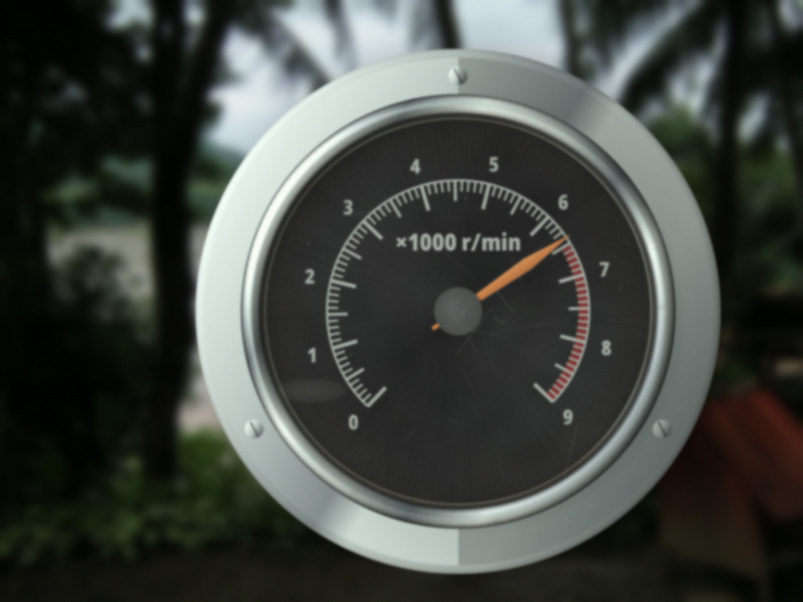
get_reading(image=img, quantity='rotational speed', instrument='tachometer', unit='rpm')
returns 6400 rpm
